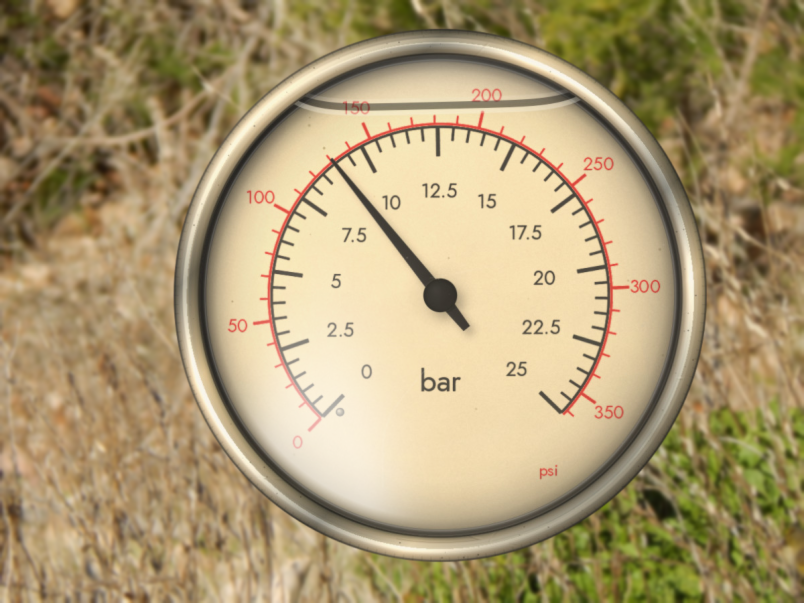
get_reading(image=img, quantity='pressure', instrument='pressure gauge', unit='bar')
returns 9 bar
